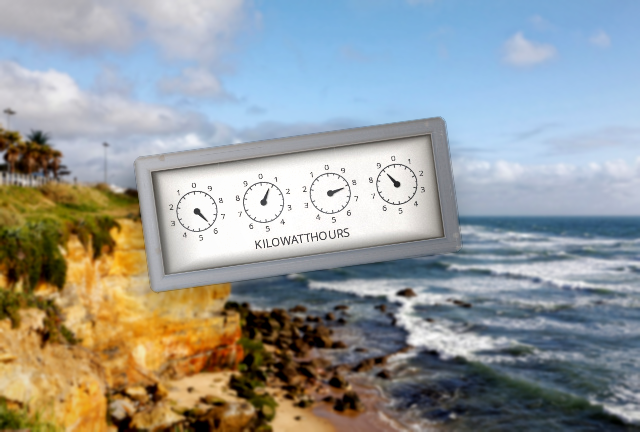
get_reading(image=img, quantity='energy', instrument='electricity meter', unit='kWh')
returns 6079 kWh
